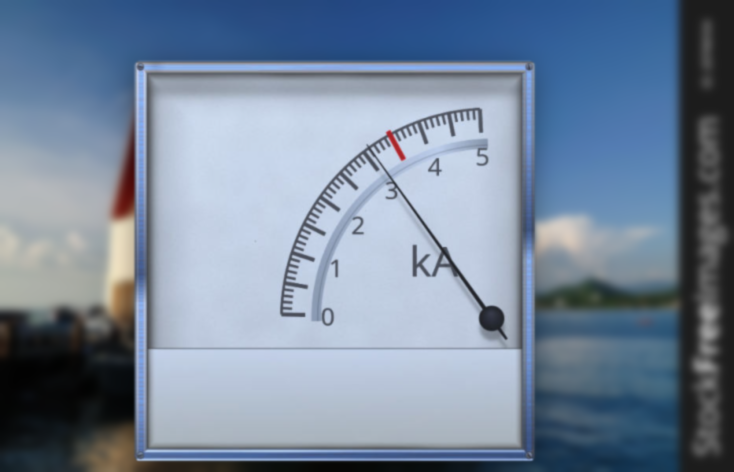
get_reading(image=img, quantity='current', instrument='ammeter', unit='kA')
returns 3.1 kA
